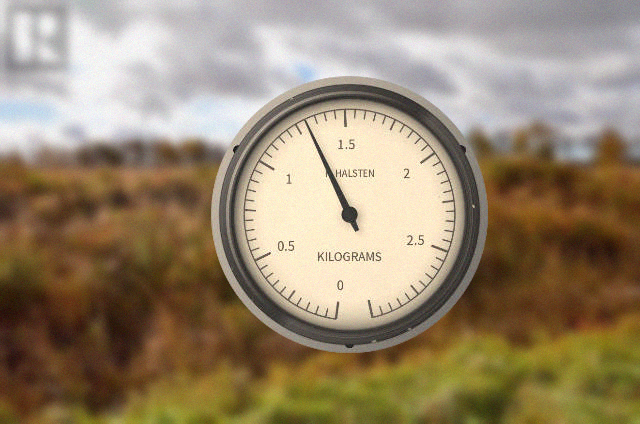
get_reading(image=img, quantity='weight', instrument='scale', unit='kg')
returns 1.3 kg
